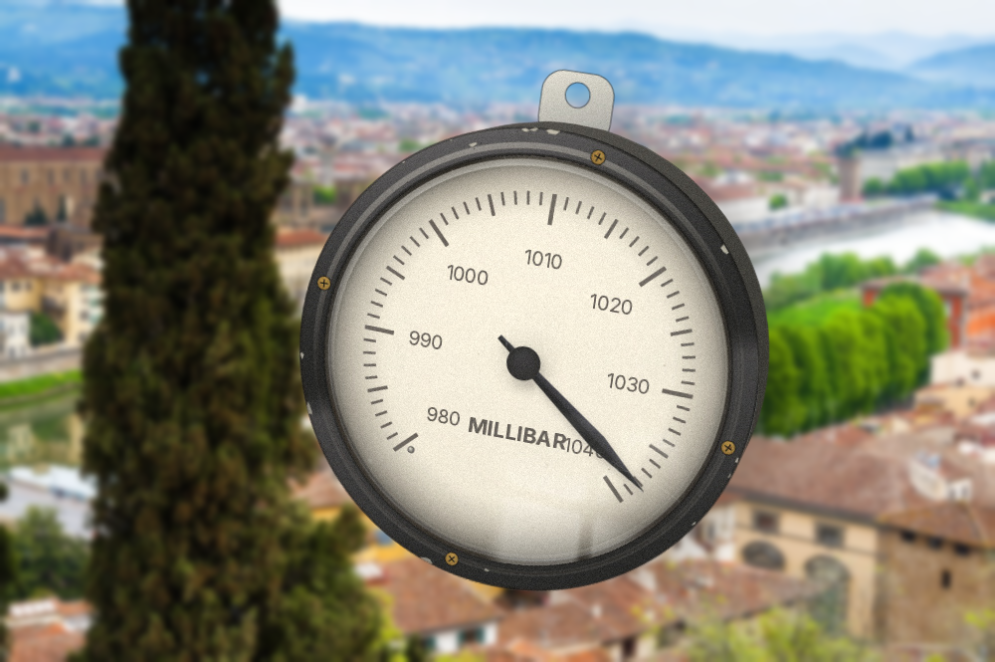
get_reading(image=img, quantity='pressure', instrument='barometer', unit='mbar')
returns 1038 mbar
